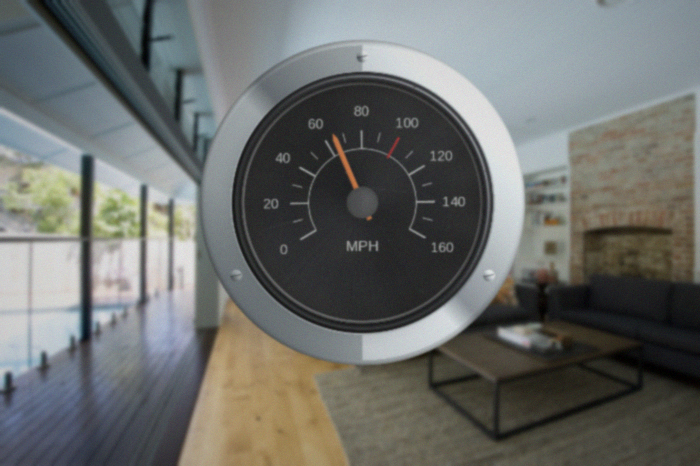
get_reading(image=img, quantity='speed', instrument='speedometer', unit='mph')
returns 65 mph
